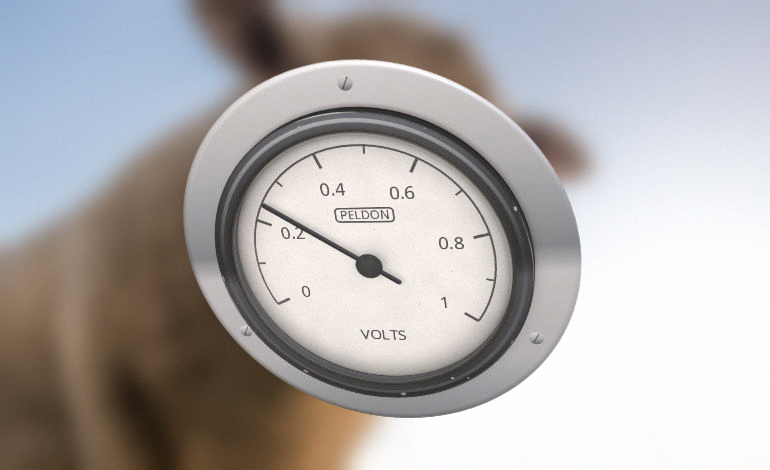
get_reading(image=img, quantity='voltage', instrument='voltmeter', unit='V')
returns 0.25 V
